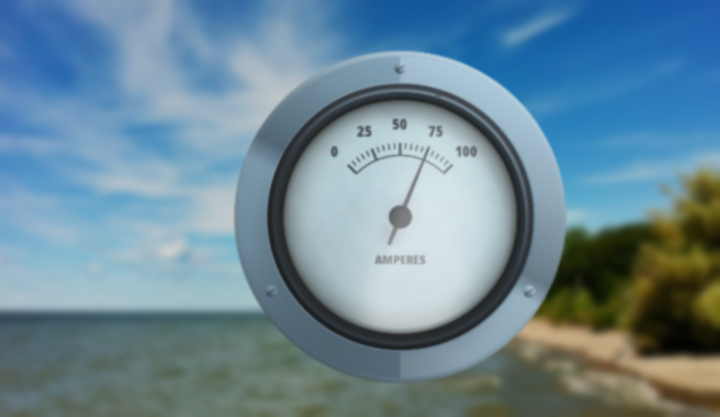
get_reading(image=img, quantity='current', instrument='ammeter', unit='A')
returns 75 A
